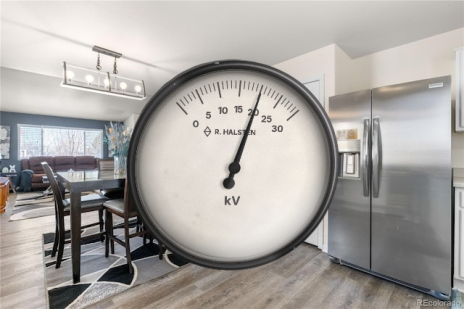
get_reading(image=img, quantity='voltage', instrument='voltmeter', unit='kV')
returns 20 kV
